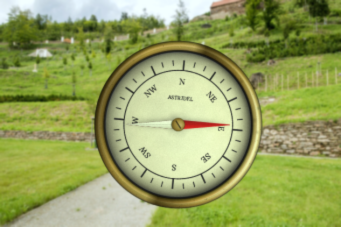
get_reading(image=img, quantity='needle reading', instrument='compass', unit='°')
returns 85 °
